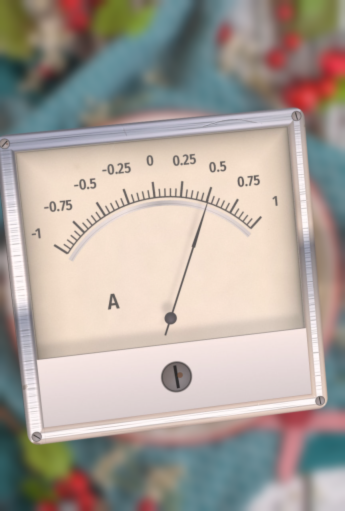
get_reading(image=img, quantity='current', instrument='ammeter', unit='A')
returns 0.5 A
